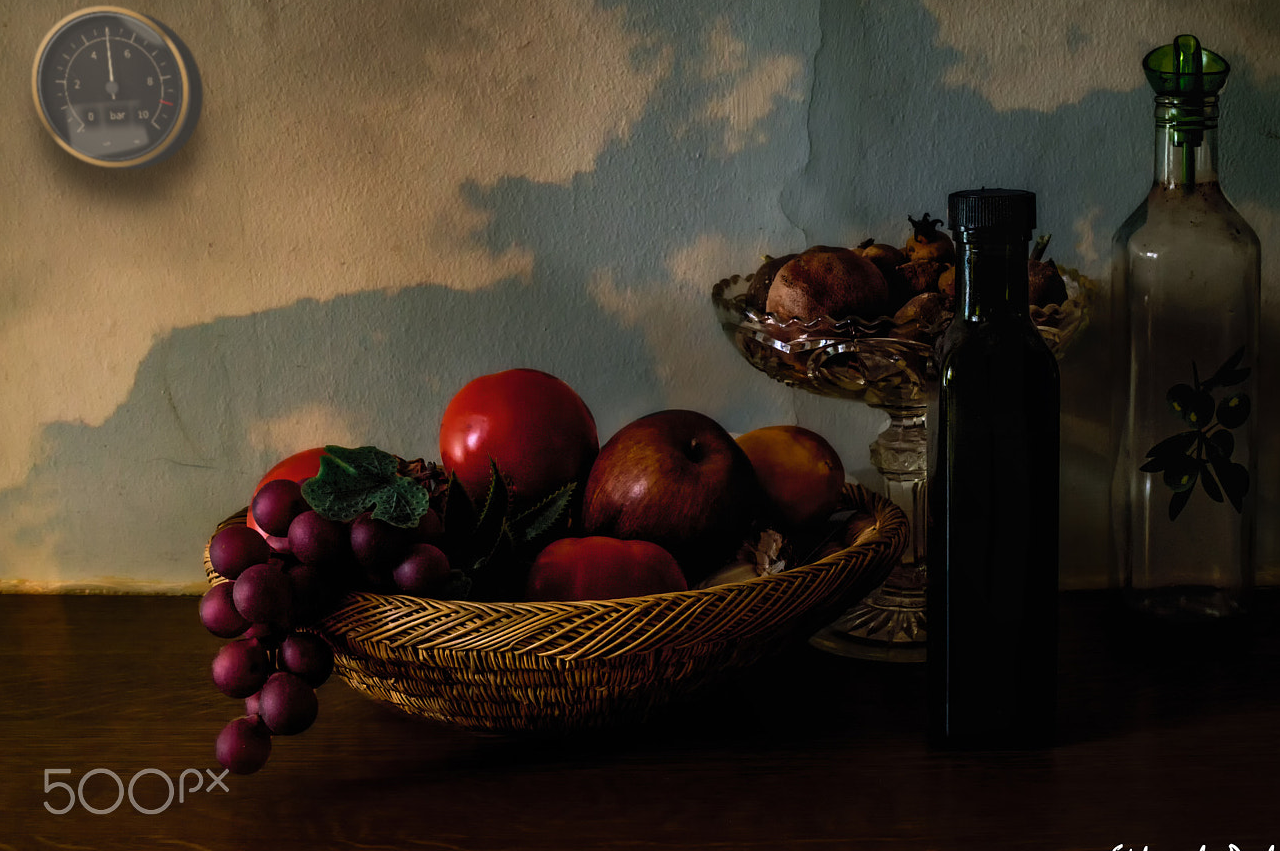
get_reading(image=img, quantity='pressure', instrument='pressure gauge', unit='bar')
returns 5 bar
